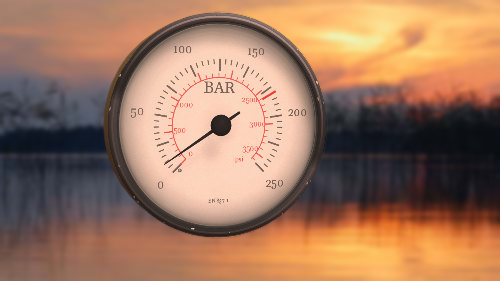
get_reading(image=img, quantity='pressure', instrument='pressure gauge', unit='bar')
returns 10 bar
